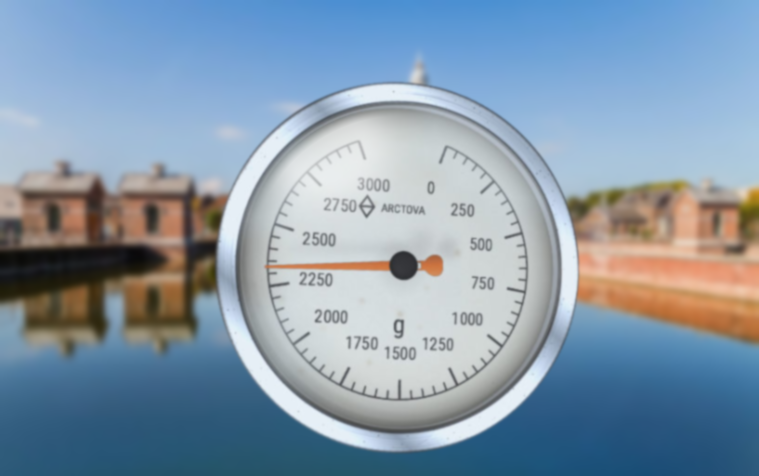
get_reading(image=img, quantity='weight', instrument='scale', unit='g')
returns 2325 g
